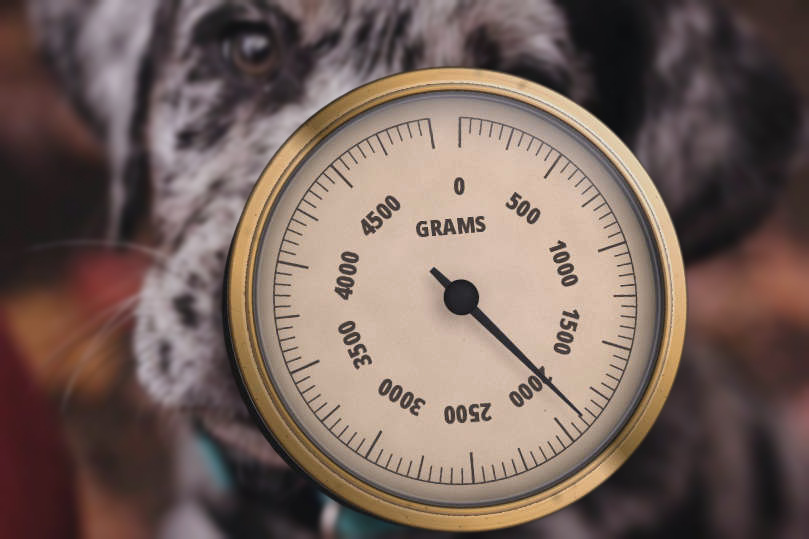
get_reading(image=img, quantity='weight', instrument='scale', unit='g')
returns 1900 g
